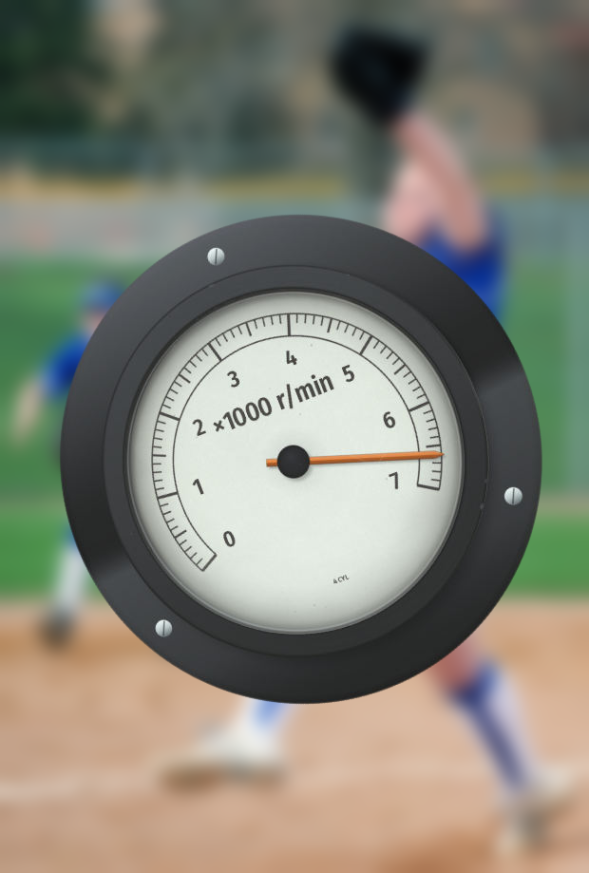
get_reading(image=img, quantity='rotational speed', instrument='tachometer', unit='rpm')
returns 6600 rpm
